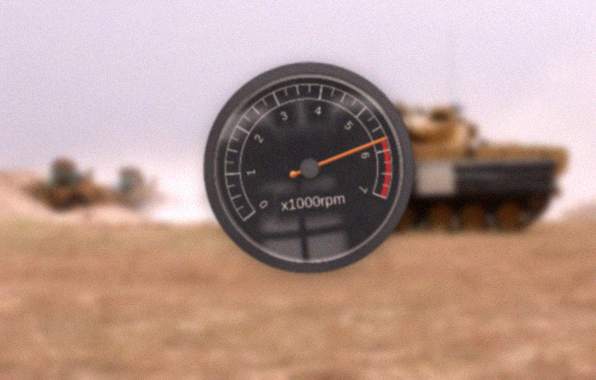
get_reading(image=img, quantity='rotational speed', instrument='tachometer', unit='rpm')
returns 5750 rpm
